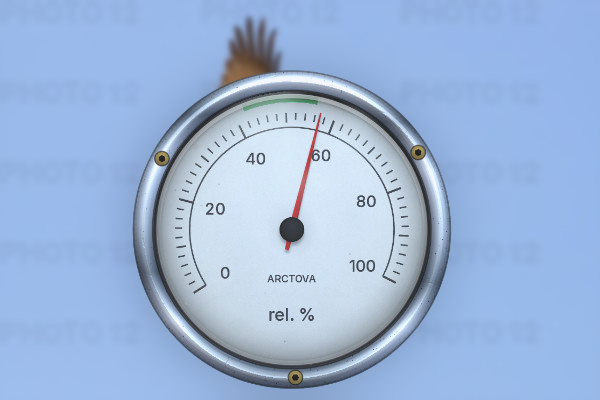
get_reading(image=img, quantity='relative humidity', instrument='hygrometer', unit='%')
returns 57 %
